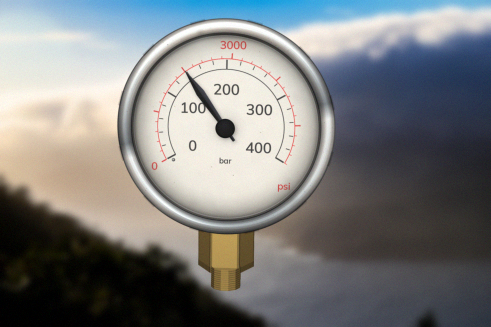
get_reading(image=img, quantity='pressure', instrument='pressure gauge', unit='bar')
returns 140 bar
